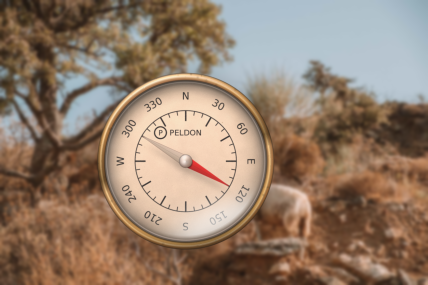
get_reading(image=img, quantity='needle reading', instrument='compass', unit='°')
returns 120 °
